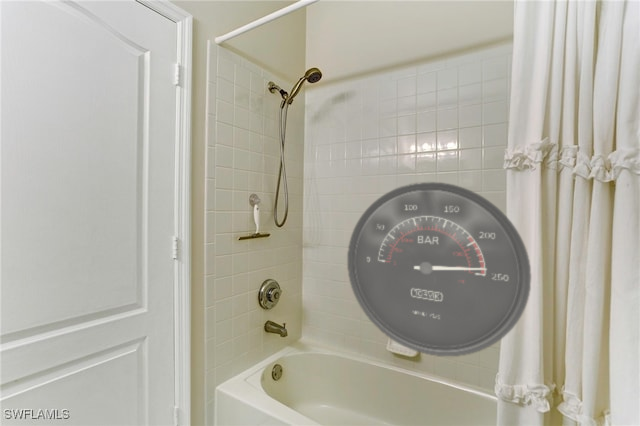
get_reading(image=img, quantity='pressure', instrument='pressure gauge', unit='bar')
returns 240 bar
